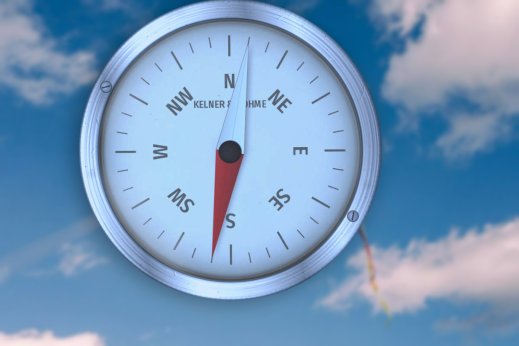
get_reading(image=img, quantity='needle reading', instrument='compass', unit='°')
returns 190 °
